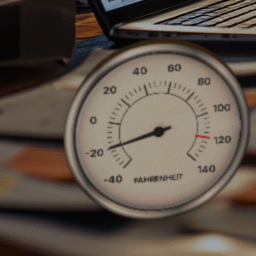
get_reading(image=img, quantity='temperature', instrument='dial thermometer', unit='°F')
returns -20 °F
